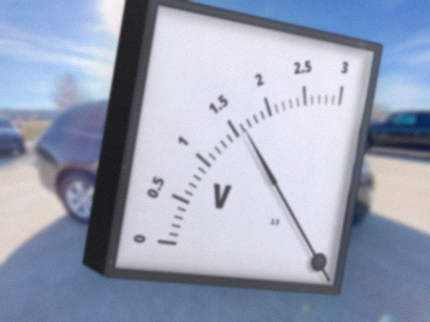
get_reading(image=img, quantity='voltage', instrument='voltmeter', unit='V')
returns 1.6 V
